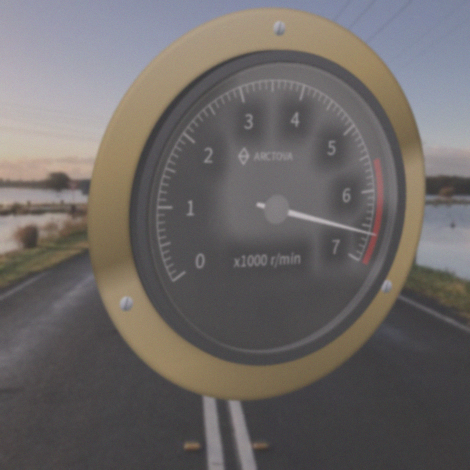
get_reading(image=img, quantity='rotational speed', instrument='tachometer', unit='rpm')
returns 6600 rpm
